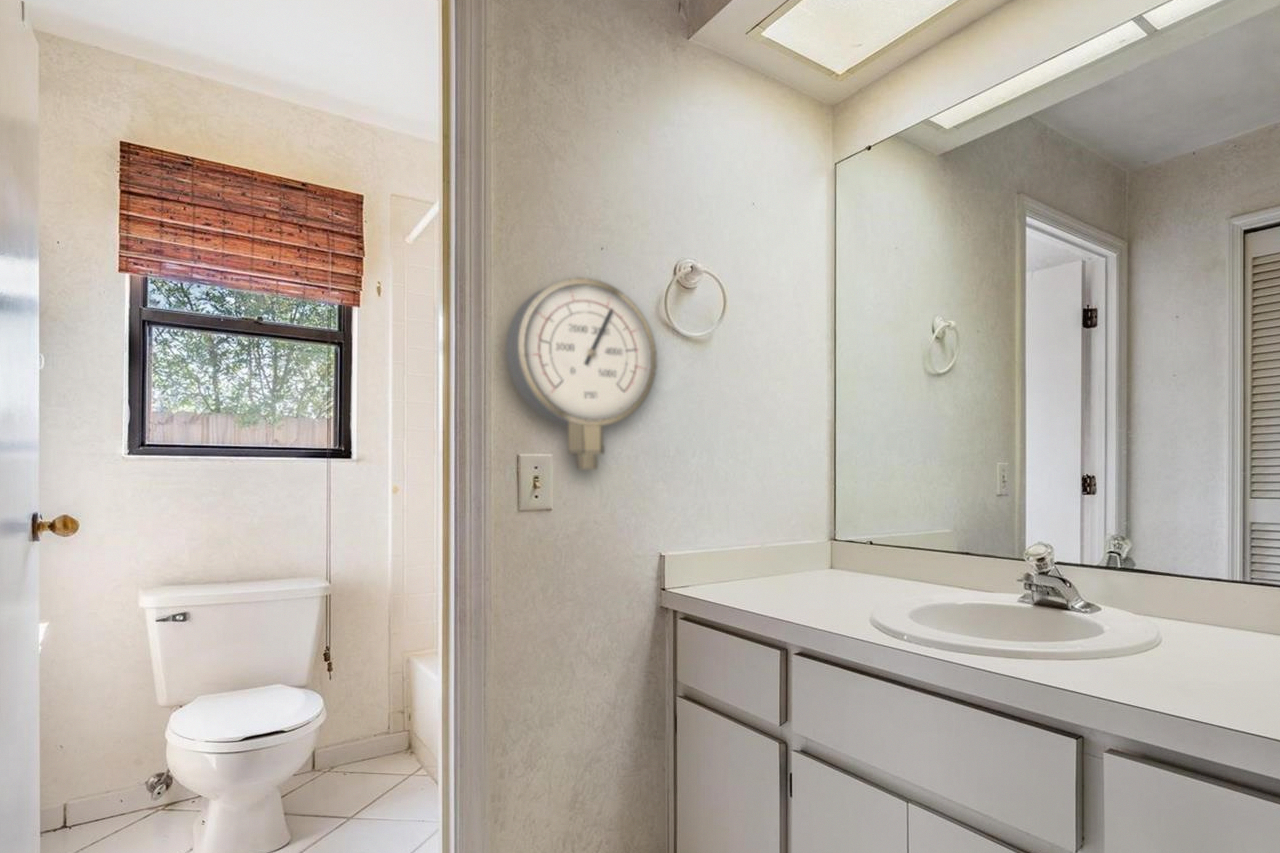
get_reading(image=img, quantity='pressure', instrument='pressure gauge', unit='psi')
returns 3000 psi
